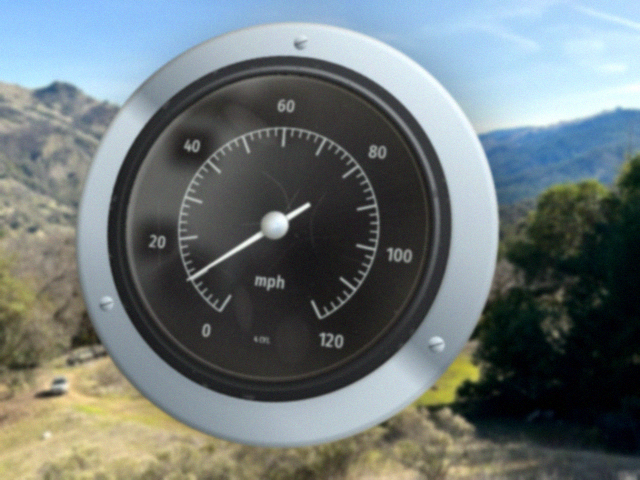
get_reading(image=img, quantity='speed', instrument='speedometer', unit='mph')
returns 10 mph
